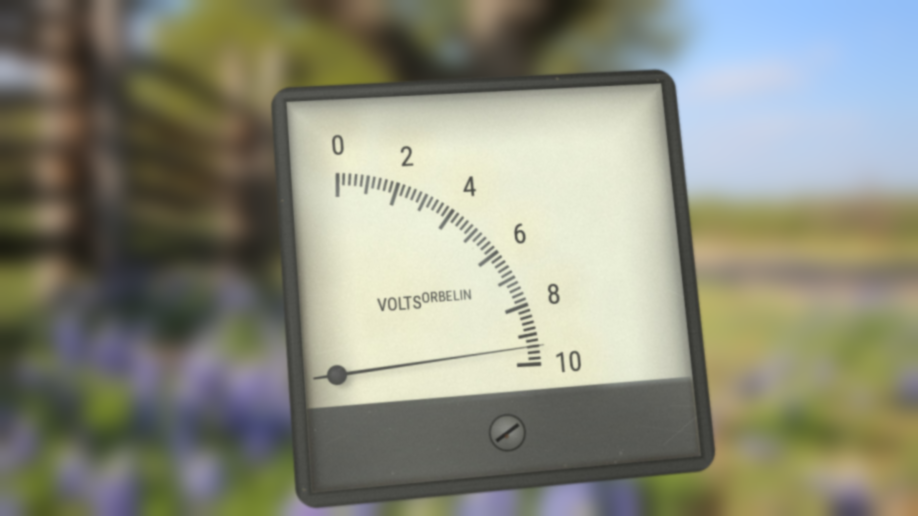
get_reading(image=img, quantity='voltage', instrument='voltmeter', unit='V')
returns 9.4 V
